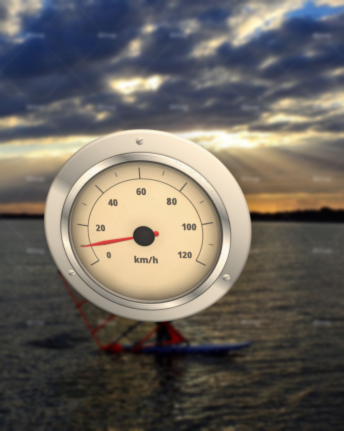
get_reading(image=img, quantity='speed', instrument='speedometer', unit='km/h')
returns 10 km/h
